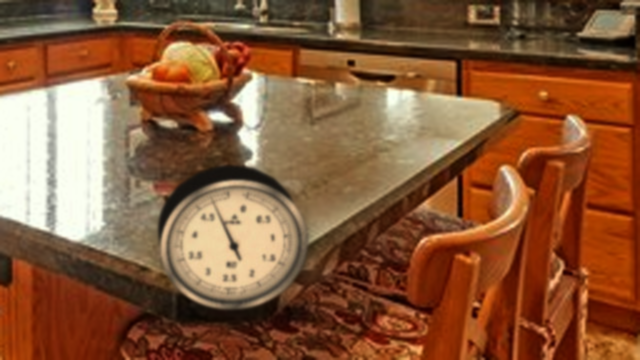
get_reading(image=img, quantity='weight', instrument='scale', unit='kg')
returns 4.75 kg
